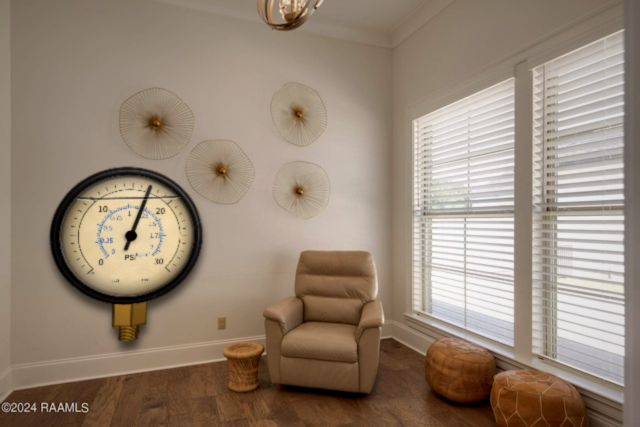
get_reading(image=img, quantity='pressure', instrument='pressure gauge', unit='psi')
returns 17 psi
